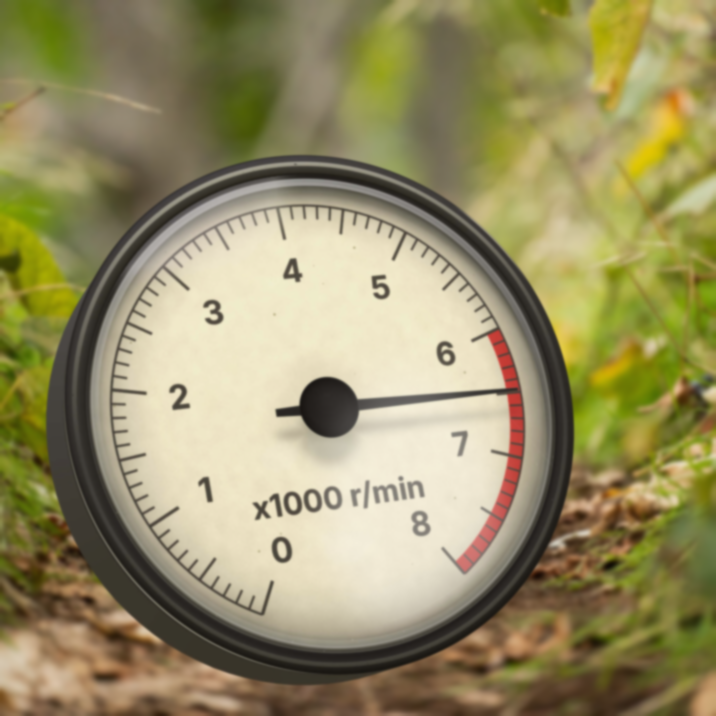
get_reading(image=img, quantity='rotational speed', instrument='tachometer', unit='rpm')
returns 6500 rpm
